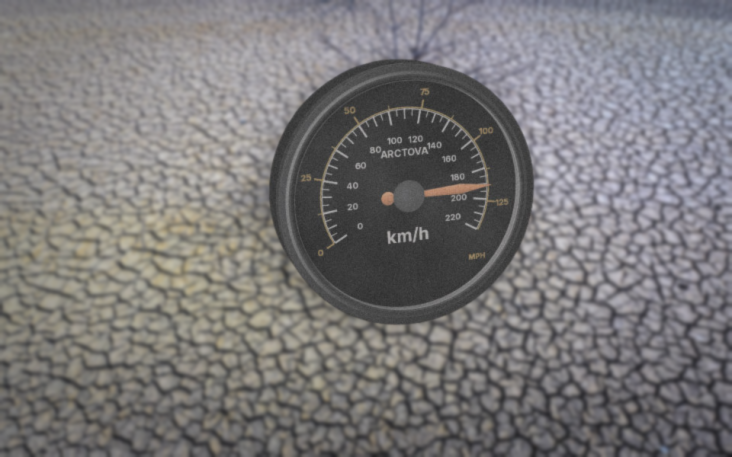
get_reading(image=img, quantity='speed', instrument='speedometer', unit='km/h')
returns 190 km/h
